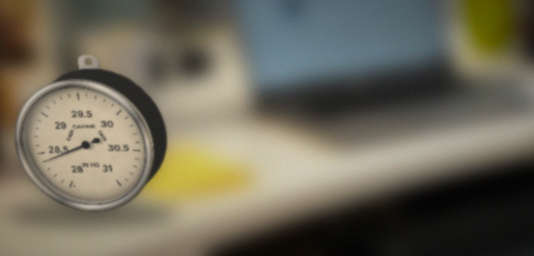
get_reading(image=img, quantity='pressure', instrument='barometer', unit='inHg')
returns 28.4 inHg
